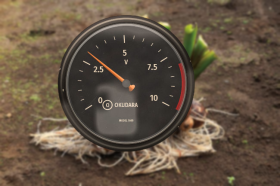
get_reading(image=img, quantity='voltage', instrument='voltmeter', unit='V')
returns 3 V
